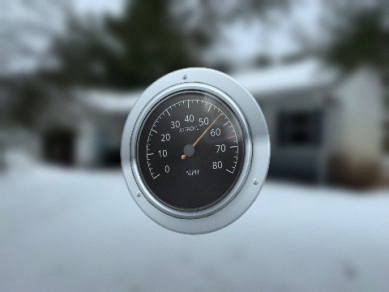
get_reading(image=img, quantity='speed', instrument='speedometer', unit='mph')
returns 56 mph
